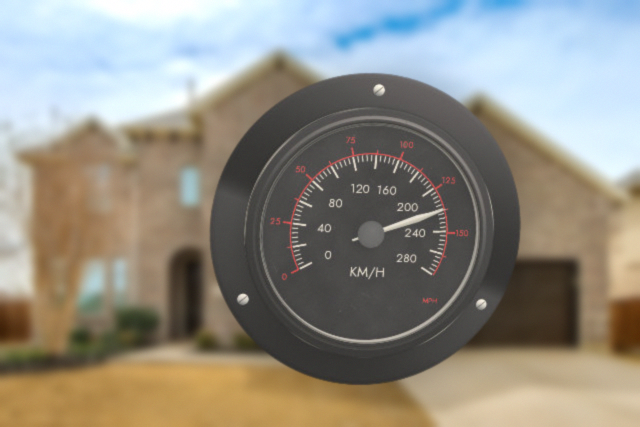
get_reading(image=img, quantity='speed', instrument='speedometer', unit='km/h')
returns 220 km/h
